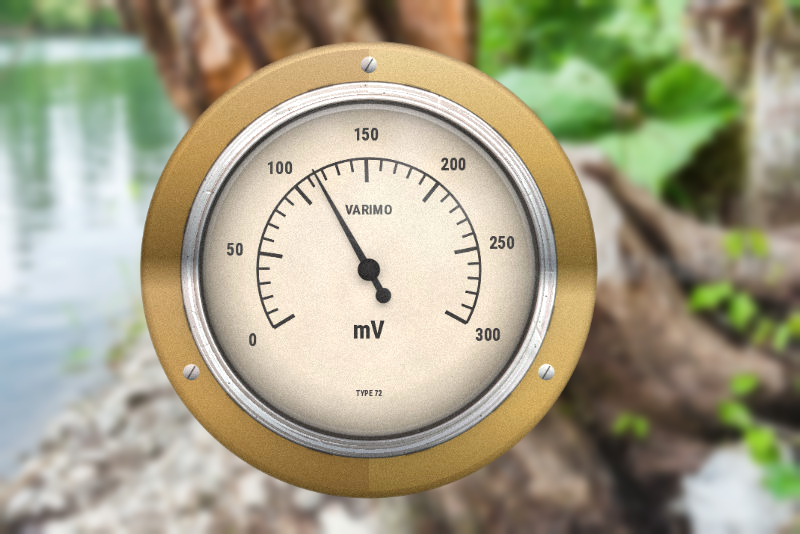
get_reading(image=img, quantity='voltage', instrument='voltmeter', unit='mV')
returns 115 mV
